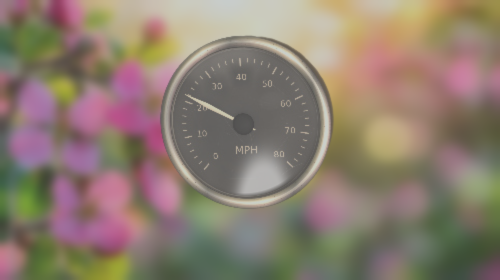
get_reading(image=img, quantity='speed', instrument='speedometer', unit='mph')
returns 22 mph
